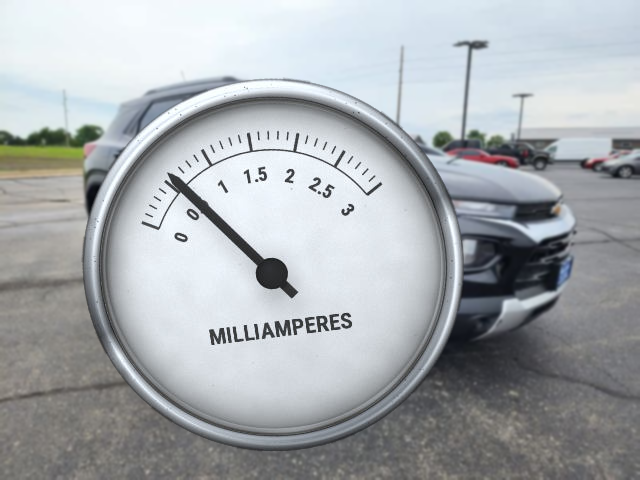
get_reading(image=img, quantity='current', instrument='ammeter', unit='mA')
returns 0.6 mA
